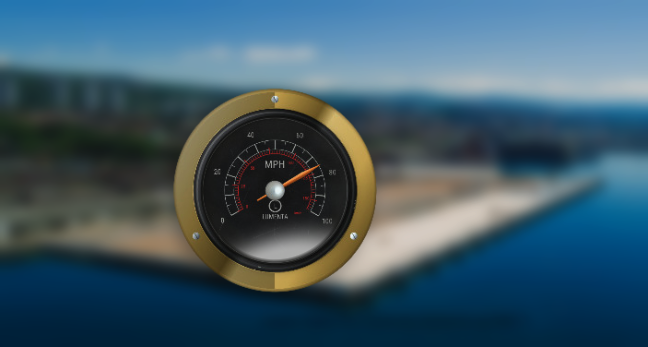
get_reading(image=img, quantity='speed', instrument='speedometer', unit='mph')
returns 75 mph
